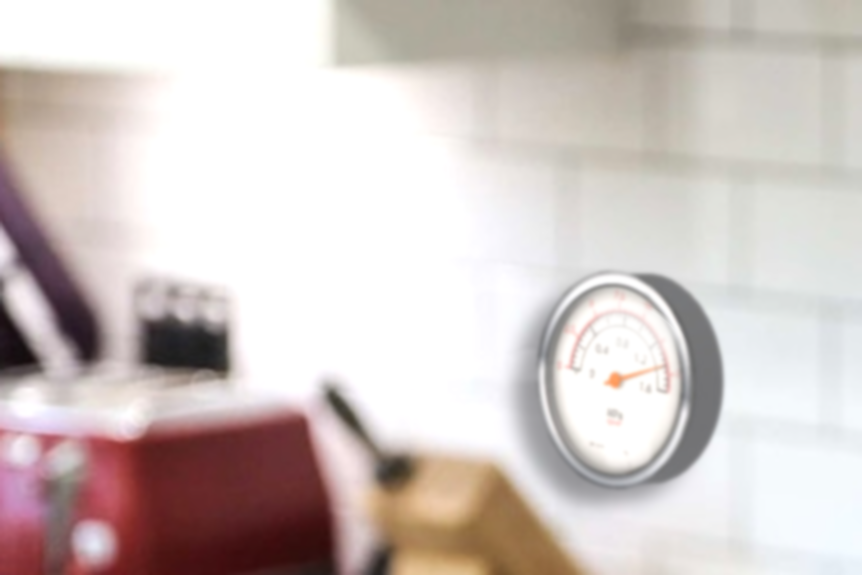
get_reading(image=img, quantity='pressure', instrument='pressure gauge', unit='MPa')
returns 1.4 MPa
